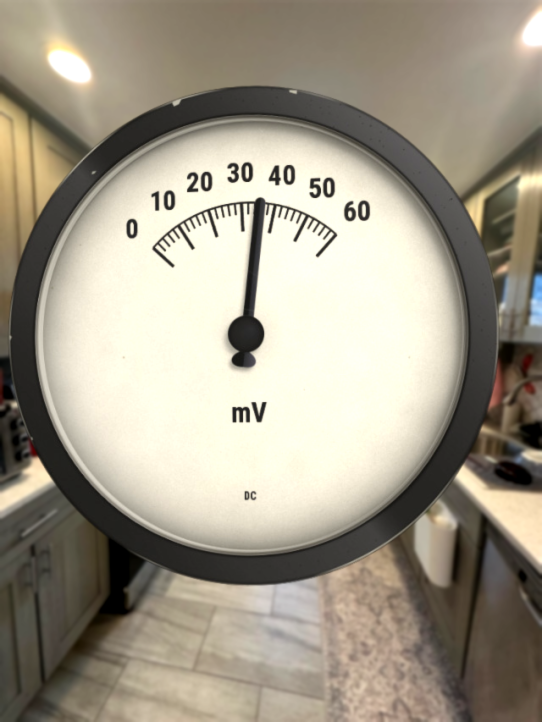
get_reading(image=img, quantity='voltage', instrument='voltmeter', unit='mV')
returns 36 mV
